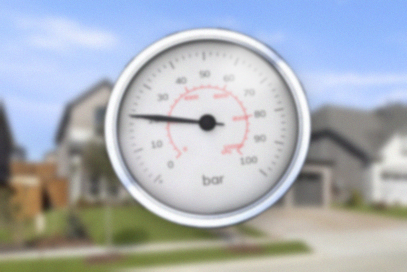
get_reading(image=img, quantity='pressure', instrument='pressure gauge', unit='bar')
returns 20 bar
